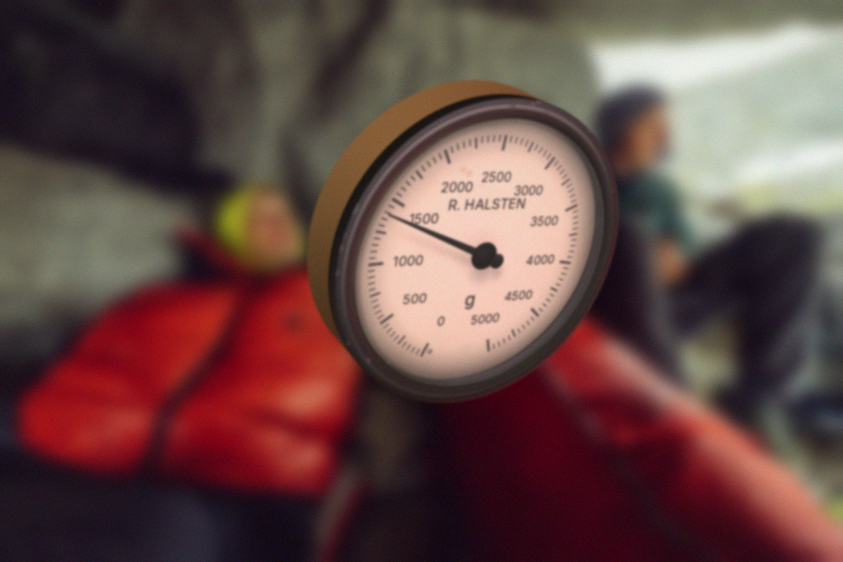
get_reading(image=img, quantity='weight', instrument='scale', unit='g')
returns 1400 g
